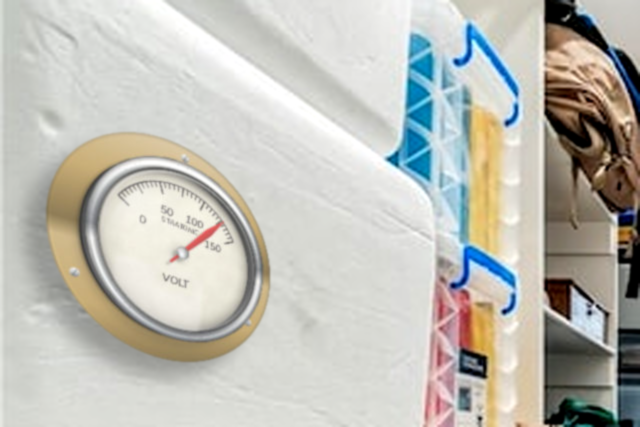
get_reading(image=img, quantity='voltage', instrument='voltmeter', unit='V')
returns 125 V
